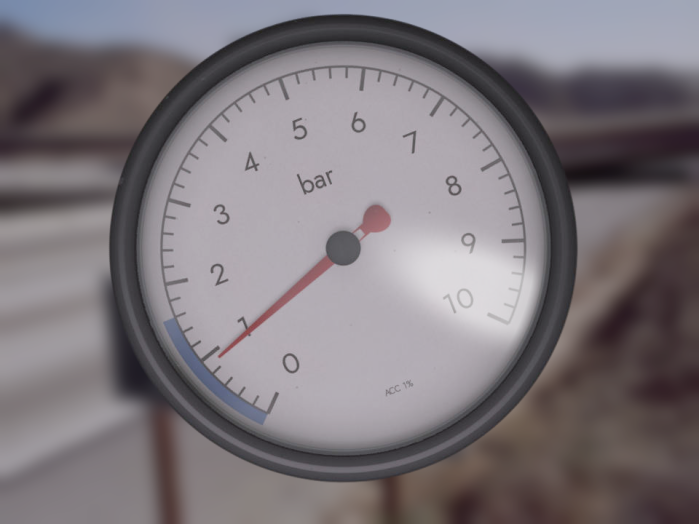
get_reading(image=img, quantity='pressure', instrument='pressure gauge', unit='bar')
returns 0.9 bar
